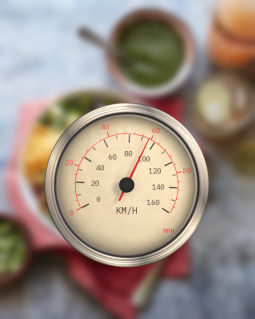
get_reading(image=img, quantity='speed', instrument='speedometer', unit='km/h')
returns 95 km/h
